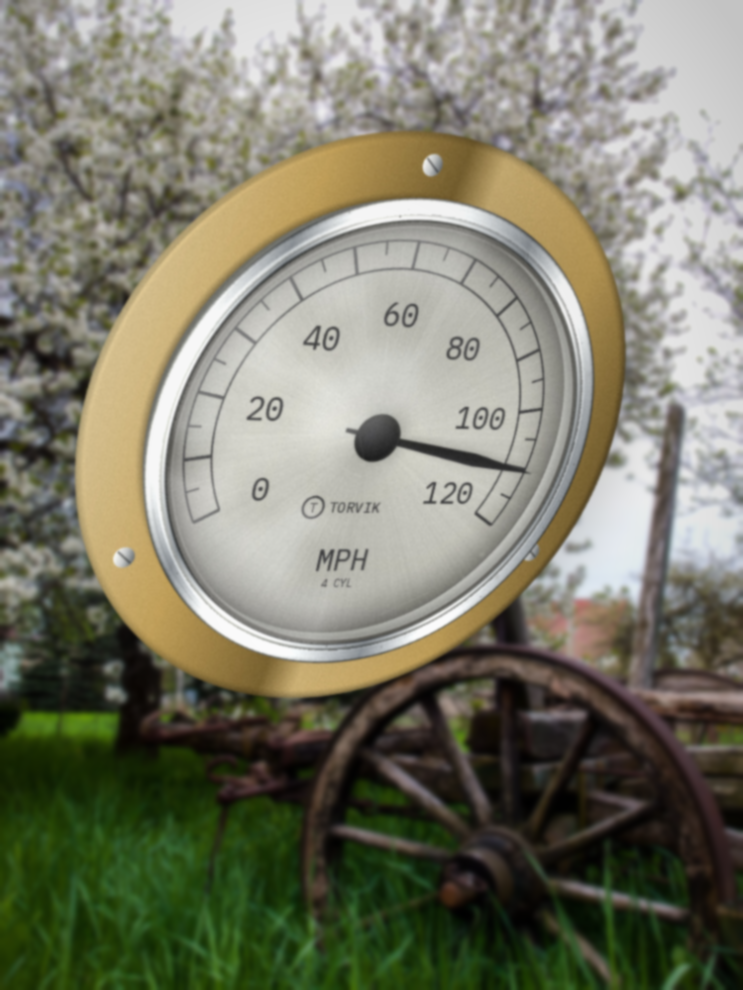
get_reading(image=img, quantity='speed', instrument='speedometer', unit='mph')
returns 110 mph
